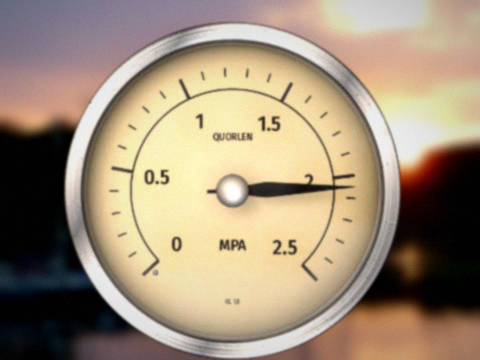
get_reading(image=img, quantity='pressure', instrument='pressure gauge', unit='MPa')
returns 2.05 MPa
